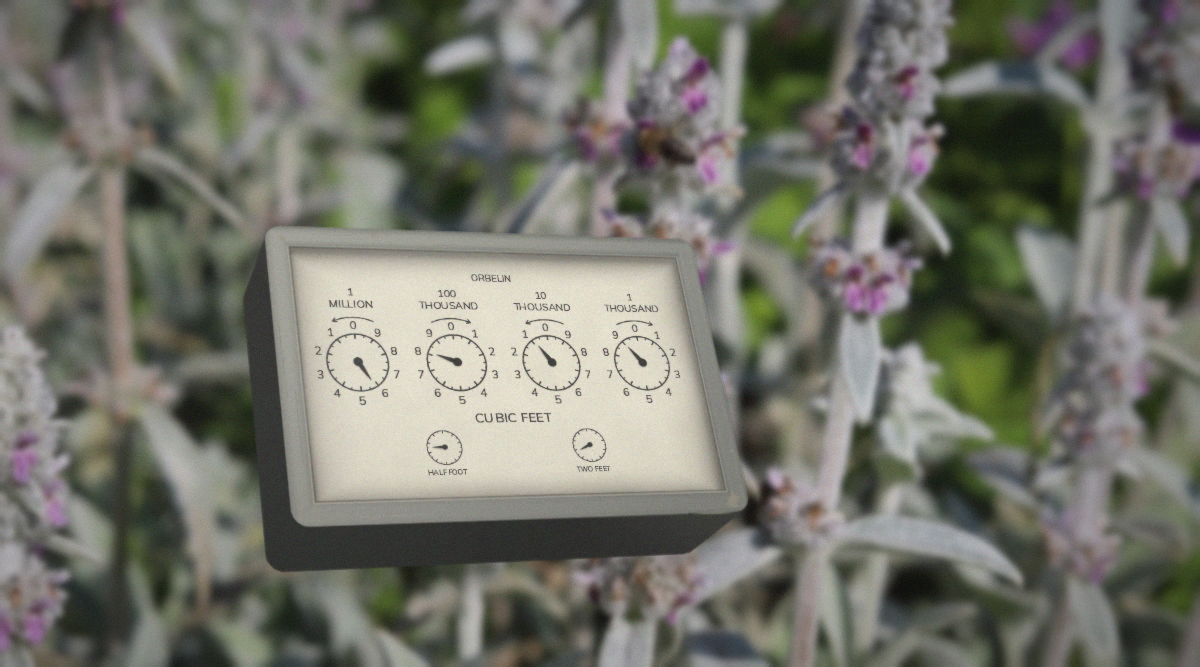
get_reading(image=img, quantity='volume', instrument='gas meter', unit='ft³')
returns 580900 ft³
